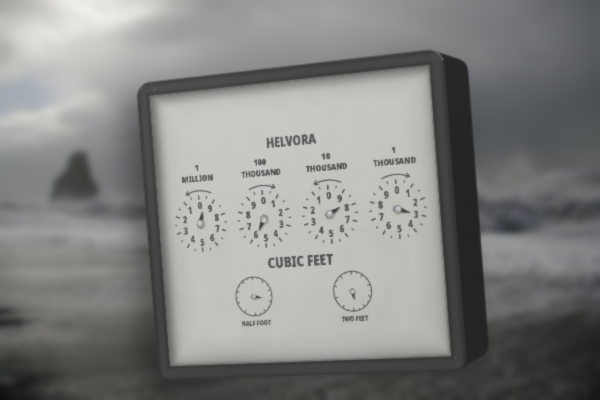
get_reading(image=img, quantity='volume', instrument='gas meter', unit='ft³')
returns 958300 ft³
